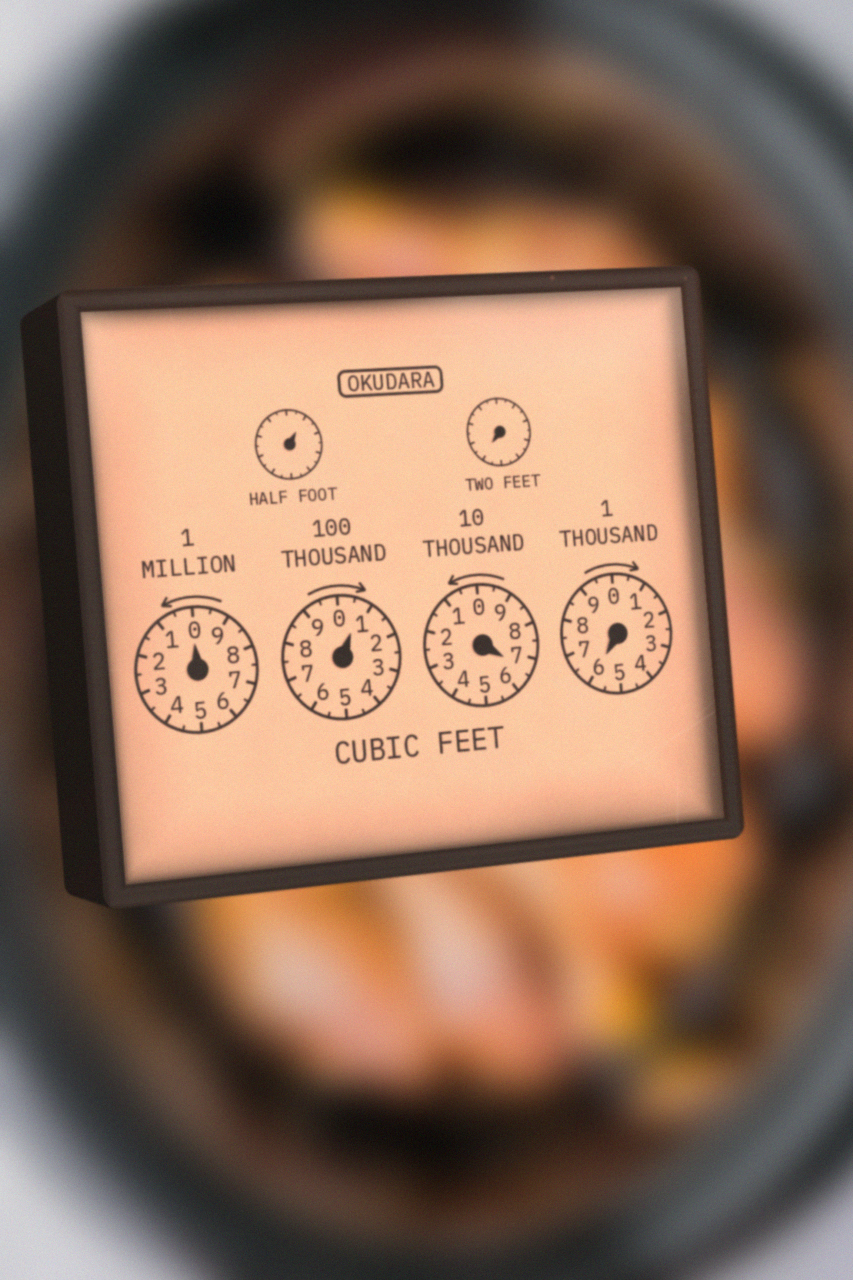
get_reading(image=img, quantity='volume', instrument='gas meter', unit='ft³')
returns 6600 ft³
